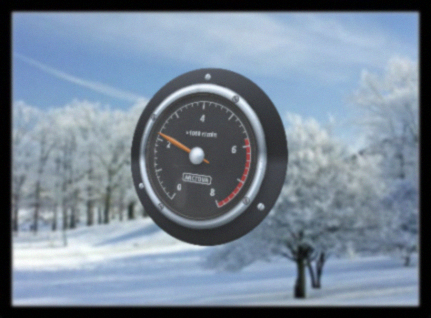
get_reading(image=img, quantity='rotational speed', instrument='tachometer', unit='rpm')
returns 2200 rpm
